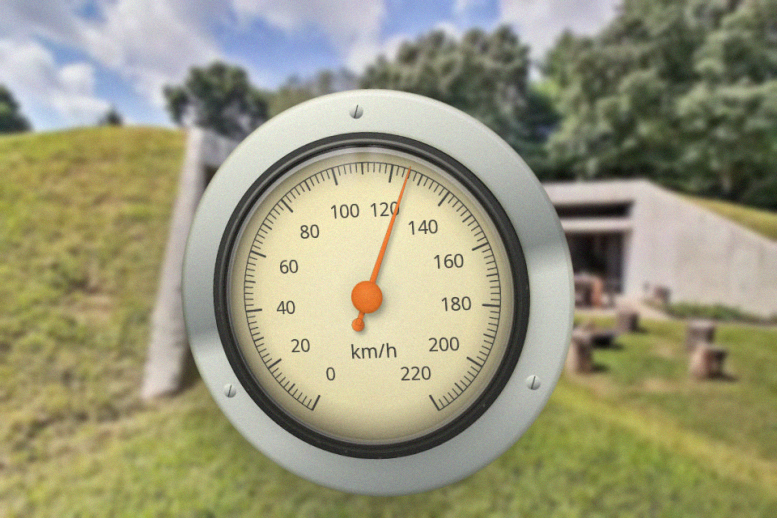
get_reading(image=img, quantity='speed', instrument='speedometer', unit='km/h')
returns 126 km/h
